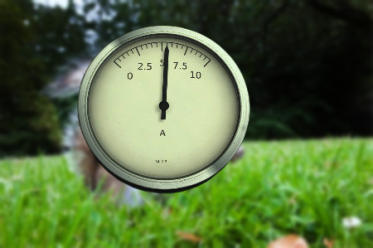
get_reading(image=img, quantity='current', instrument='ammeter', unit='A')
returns 5.5 A
